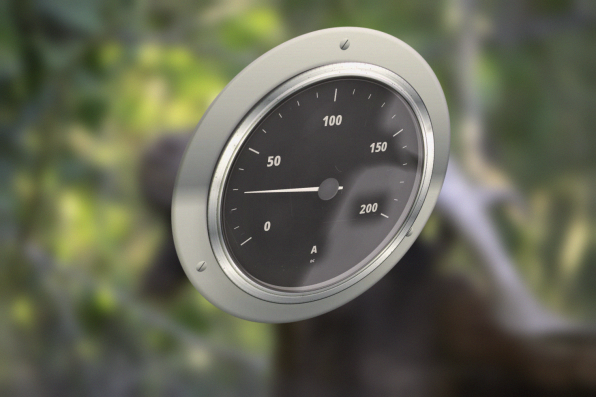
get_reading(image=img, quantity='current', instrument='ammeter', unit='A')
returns 30 A
